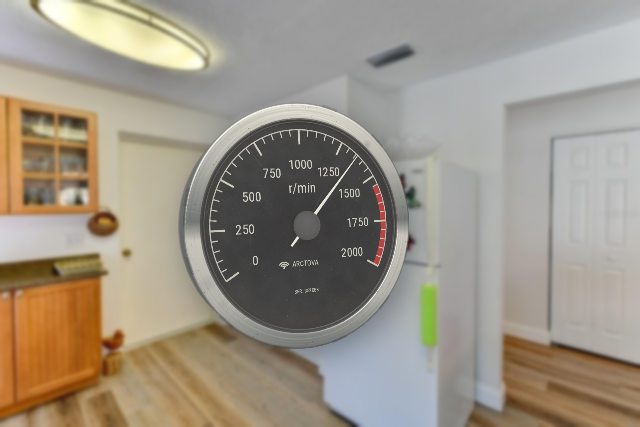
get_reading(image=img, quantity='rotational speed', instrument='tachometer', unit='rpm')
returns 1350 rpm
